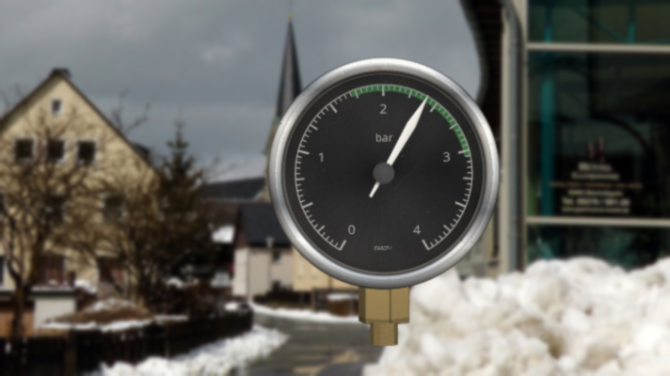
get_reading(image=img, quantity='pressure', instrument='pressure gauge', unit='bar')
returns 2.4 bar
